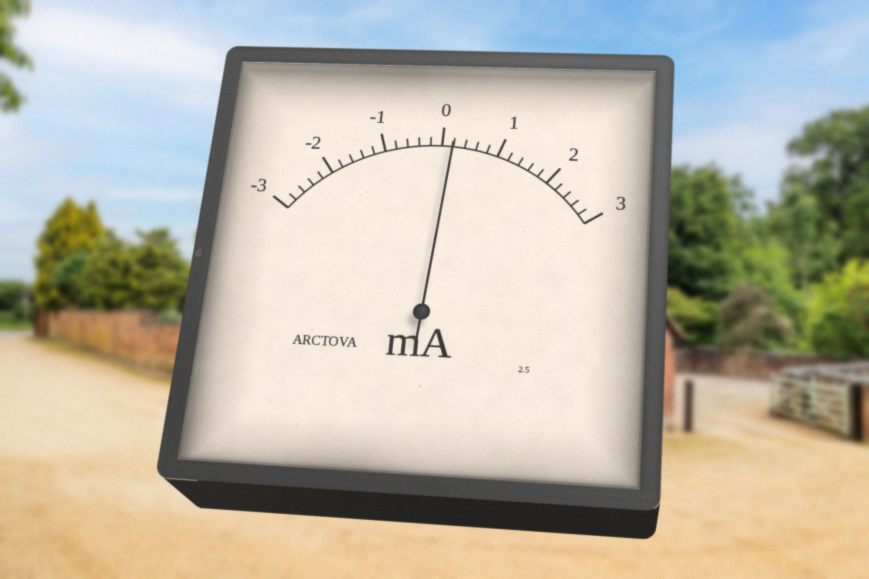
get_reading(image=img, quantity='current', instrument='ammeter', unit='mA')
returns 0.2 mA
